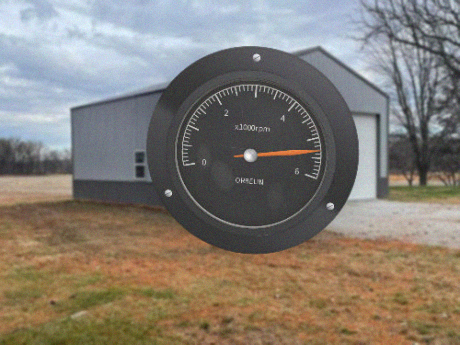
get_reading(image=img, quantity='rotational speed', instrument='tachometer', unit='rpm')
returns 5300 rpm
